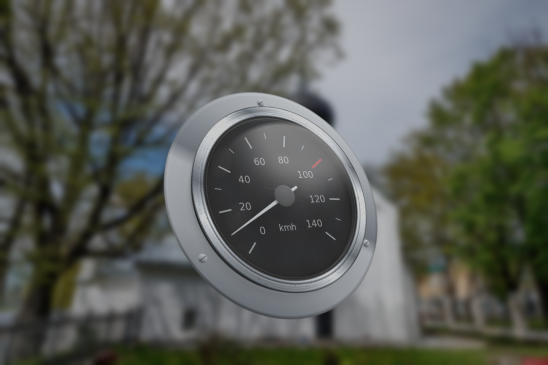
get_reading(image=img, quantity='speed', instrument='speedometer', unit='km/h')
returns 10 km/h
